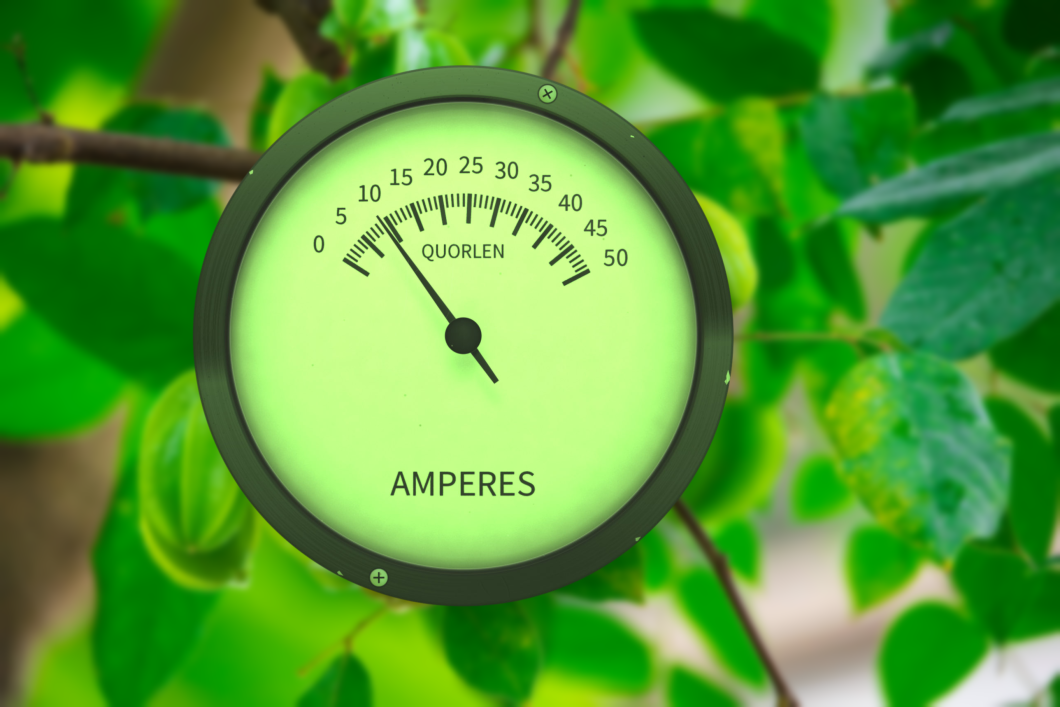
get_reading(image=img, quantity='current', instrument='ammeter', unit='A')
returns 9 A
